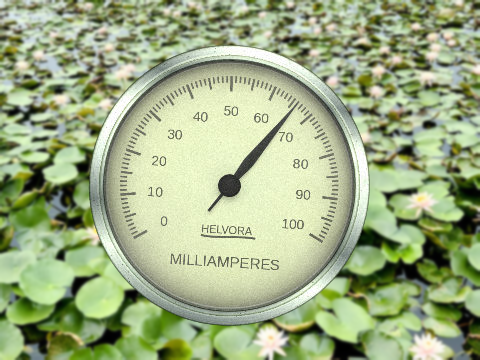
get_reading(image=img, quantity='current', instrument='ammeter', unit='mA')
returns 66 mA
